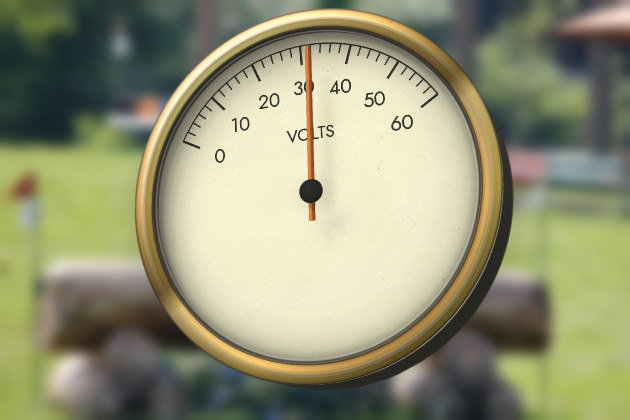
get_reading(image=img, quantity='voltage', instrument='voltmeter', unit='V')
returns 32 V
